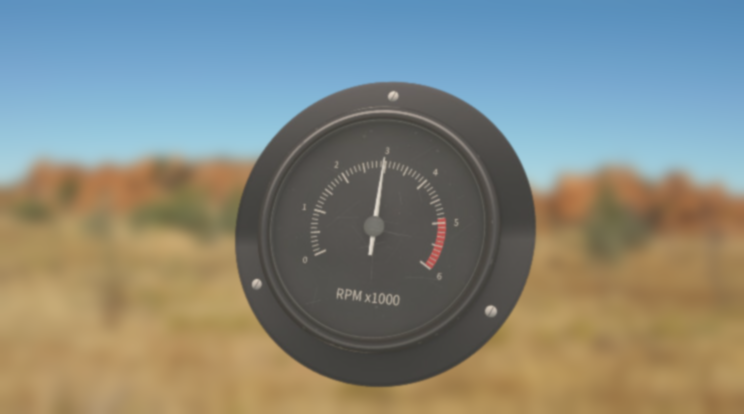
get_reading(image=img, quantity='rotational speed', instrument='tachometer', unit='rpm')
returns 3000 rpm
